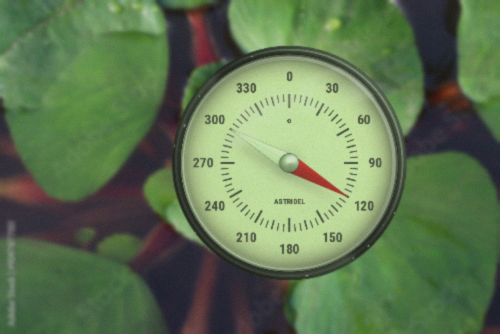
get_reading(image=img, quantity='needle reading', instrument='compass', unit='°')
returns 120 °
